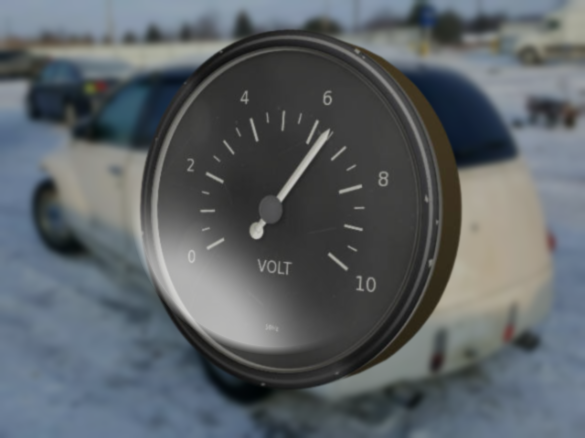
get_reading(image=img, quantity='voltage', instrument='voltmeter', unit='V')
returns 6.5 V
